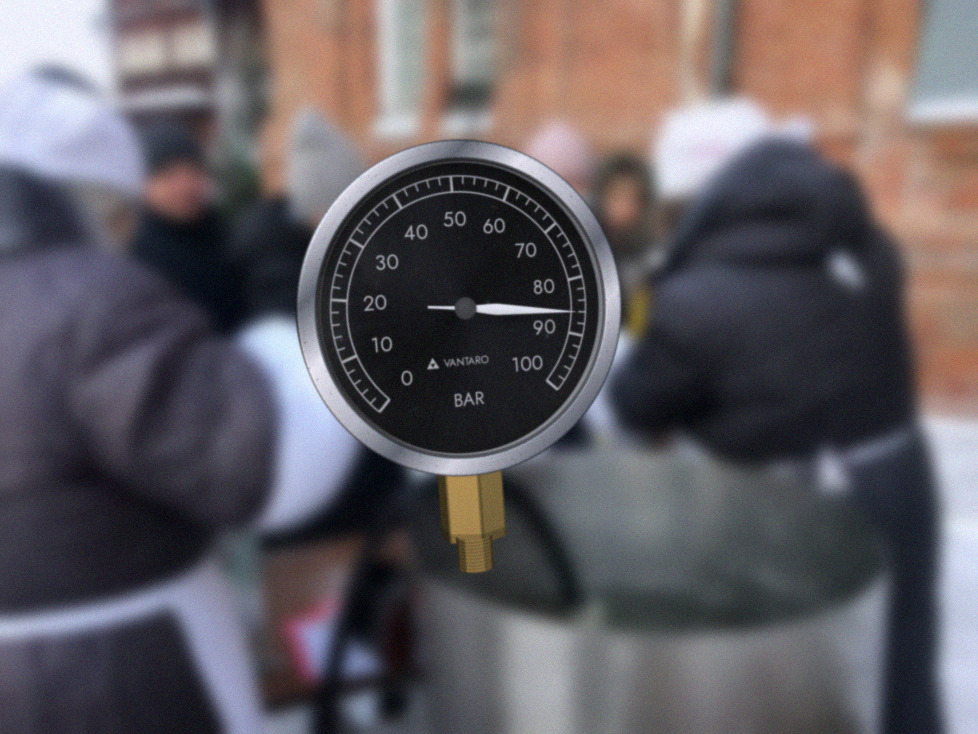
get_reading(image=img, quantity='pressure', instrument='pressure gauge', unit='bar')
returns 86 bar
